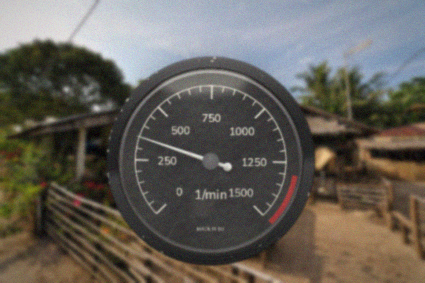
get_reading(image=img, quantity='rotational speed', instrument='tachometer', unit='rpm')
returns 350 rpm
